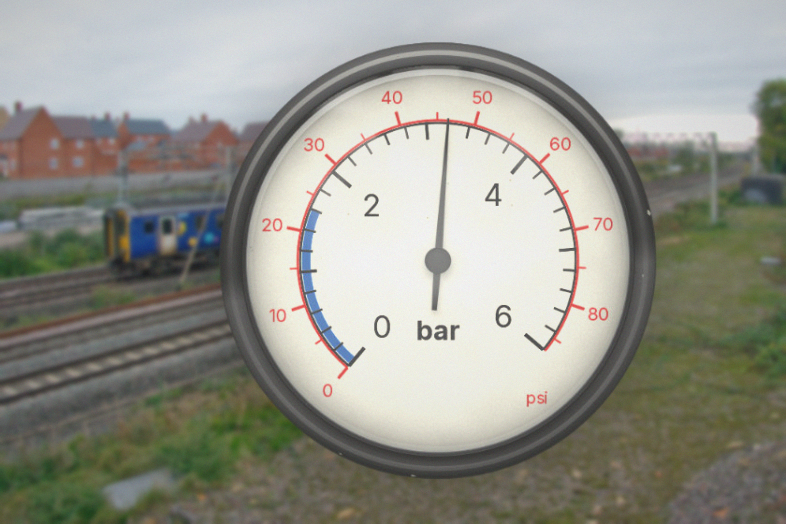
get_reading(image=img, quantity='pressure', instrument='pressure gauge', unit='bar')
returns 3.2 bar
